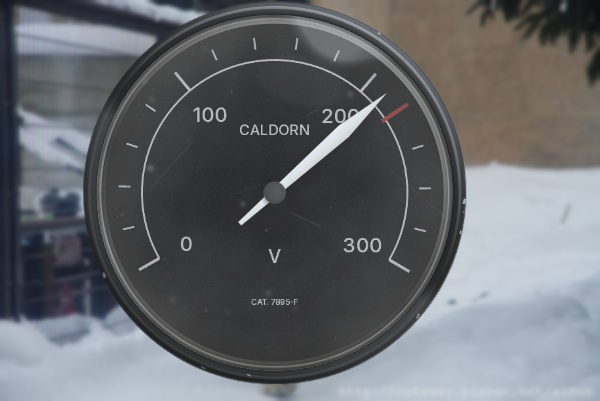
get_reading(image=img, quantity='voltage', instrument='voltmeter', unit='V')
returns 210 V
